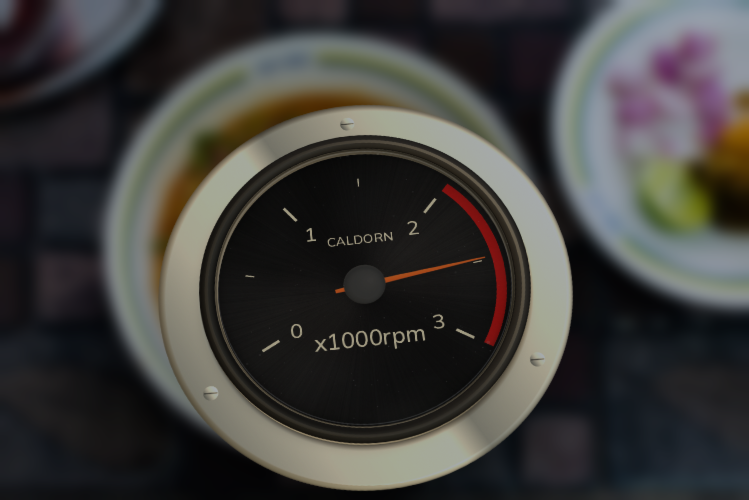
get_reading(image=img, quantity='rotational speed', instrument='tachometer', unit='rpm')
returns 2500 rpm
